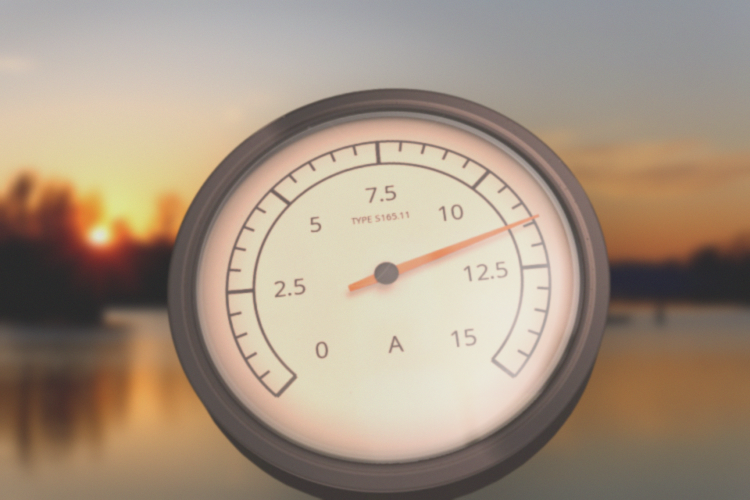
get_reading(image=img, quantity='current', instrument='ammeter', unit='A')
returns 11.5 A
